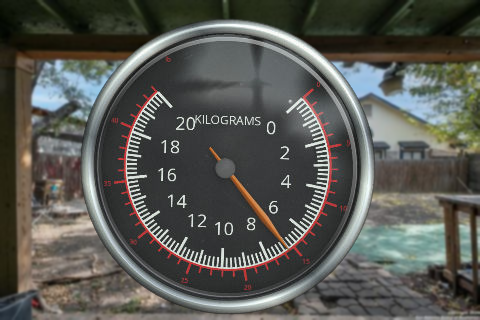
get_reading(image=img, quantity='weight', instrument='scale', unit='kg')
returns 7 kg
